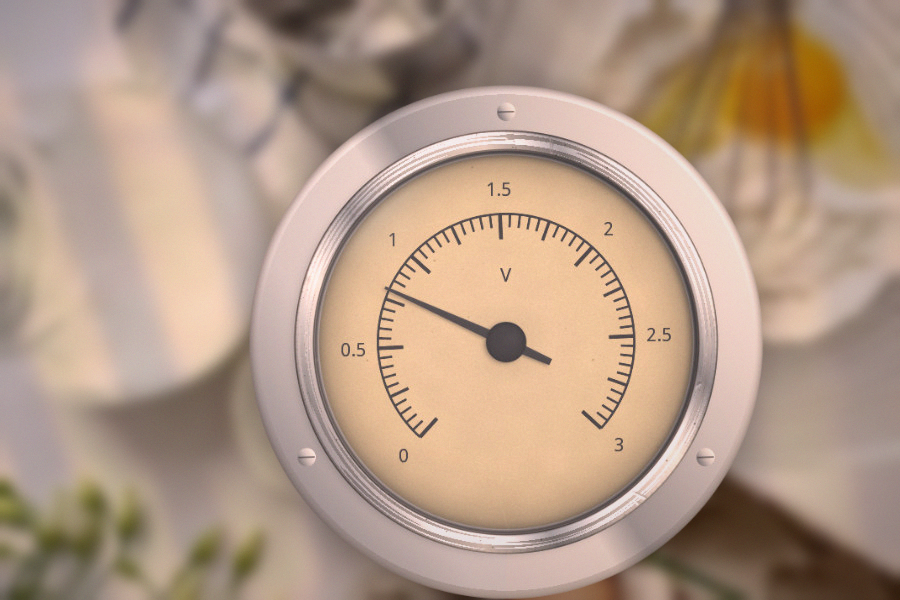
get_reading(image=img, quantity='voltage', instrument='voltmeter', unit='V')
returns 0.8 V
